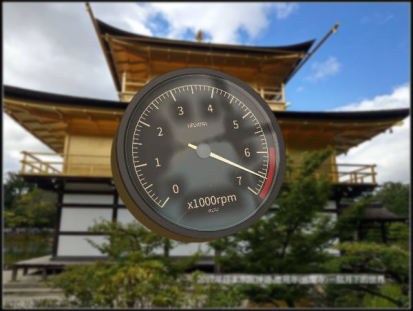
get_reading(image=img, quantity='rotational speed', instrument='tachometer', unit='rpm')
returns 6600 rpm
